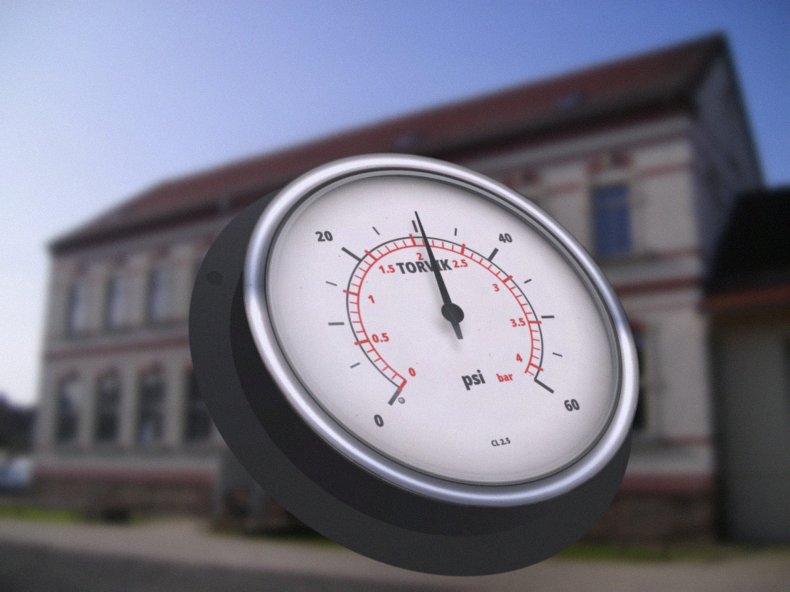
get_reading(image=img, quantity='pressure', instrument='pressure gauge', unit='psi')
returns 30 psi
